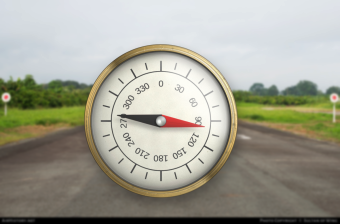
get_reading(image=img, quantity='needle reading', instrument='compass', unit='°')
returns 97.5 °
